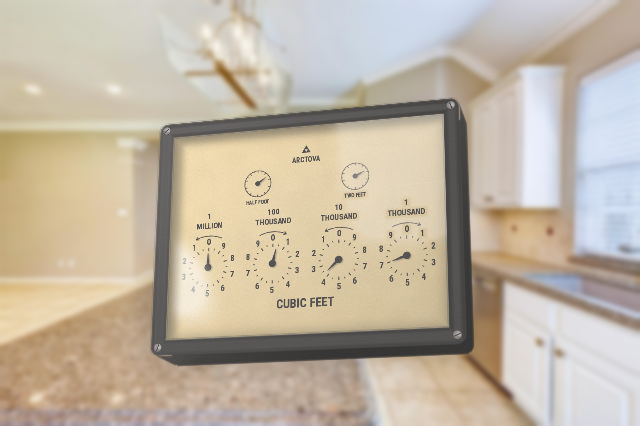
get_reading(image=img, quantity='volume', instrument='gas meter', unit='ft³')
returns 3700 ft³
